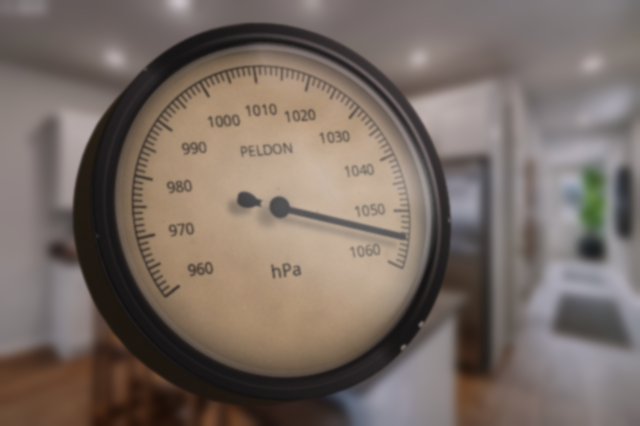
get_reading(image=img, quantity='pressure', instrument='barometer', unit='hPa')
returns 1055 hPa
